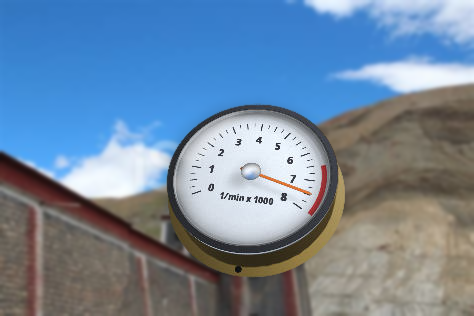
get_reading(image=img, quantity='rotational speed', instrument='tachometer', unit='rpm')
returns 7500 rpm
